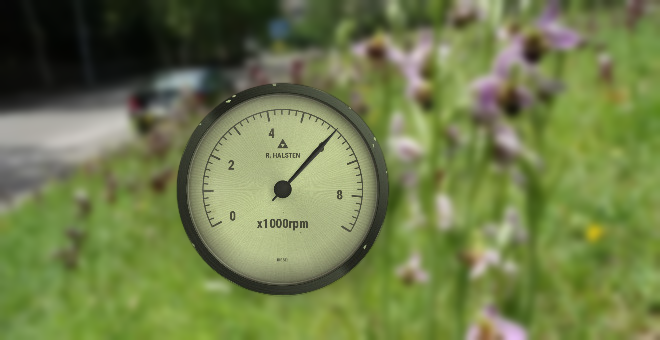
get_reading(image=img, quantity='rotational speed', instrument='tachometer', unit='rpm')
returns 6000 rpm
